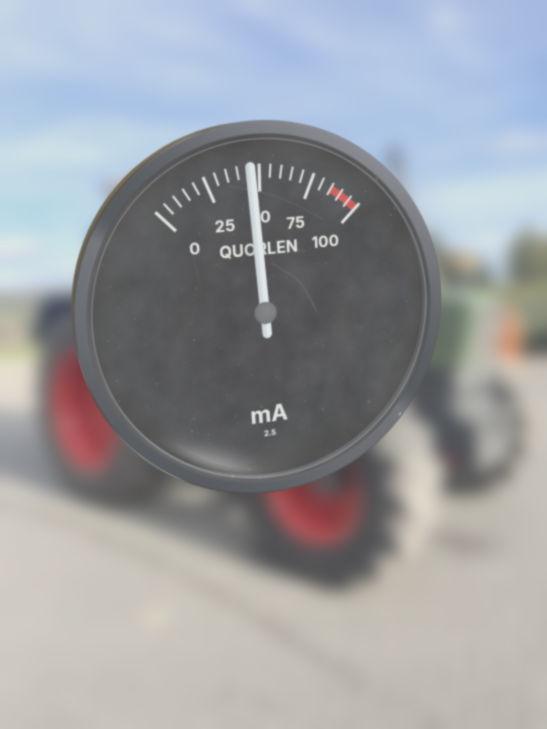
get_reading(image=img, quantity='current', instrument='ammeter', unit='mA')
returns 45 mA
